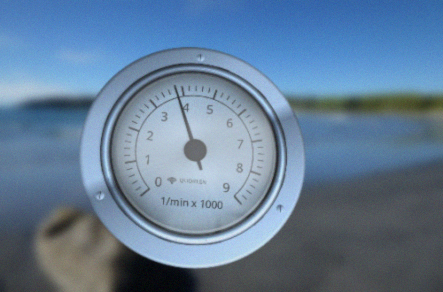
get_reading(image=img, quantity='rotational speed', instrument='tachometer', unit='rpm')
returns 3800 rpm
